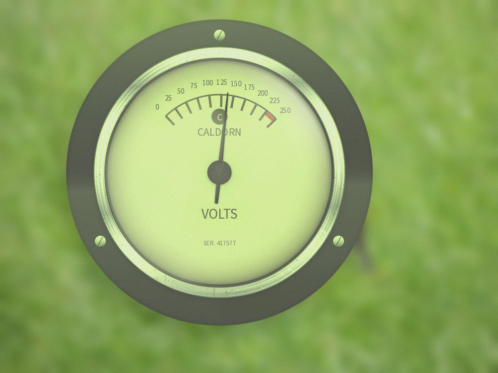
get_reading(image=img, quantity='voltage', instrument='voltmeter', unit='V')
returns 137.5 V
